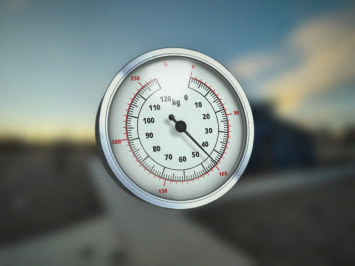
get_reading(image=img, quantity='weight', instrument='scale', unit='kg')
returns 45 kg
